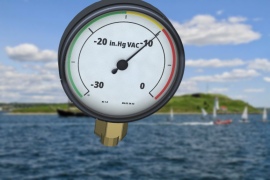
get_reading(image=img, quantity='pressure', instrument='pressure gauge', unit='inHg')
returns -10 inHg
